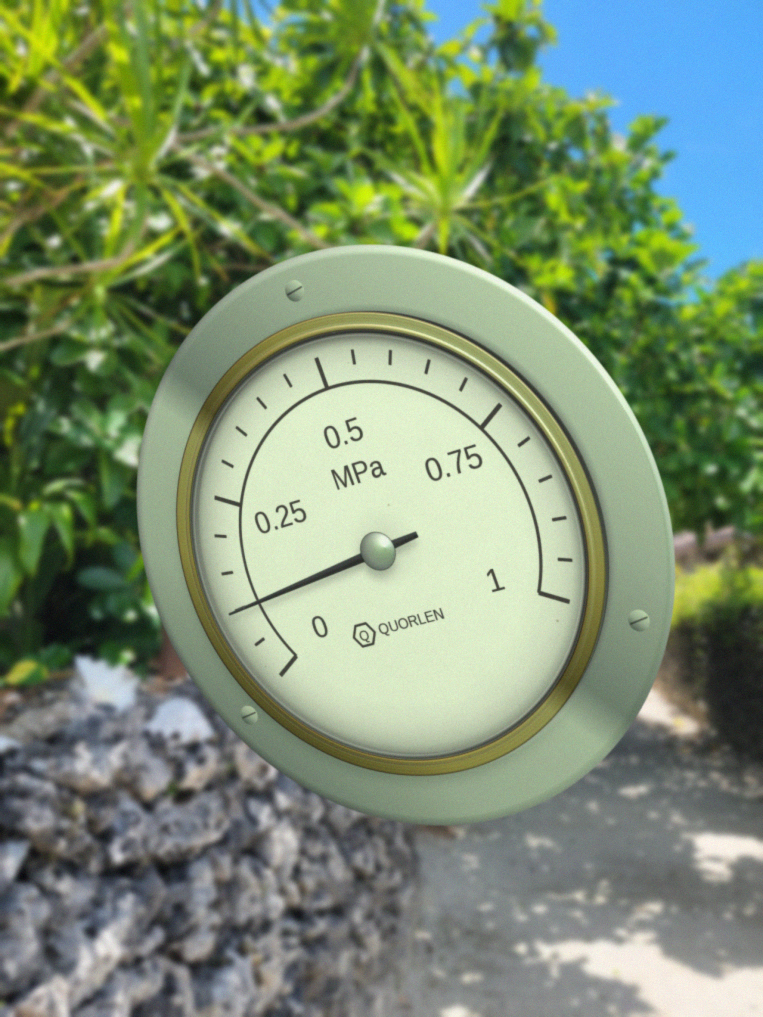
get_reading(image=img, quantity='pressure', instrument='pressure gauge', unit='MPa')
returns 0.1 MPa
